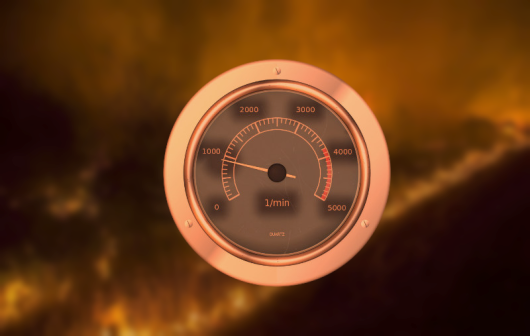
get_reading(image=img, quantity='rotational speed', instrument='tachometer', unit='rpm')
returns 900 rpm
